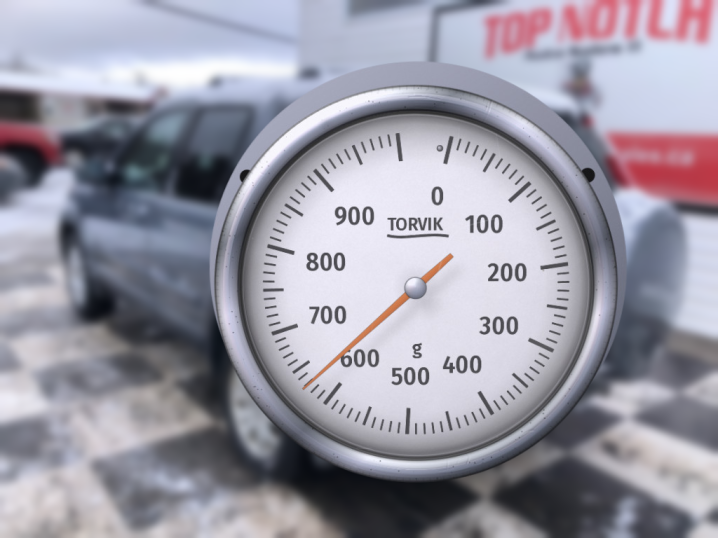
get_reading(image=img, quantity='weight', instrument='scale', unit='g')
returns 630 g
